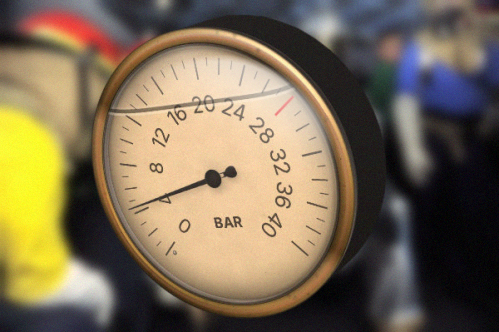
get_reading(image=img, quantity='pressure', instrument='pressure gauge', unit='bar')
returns 4.5 bar
